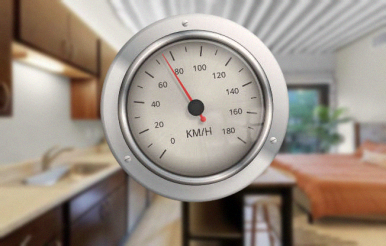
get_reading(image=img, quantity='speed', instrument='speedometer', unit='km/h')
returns 75 km/h
